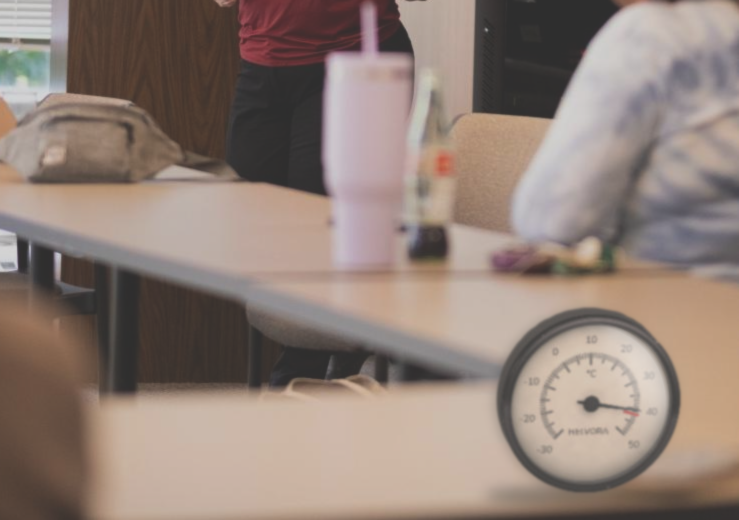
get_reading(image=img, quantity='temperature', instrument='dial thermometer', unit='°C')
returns 40 °C
